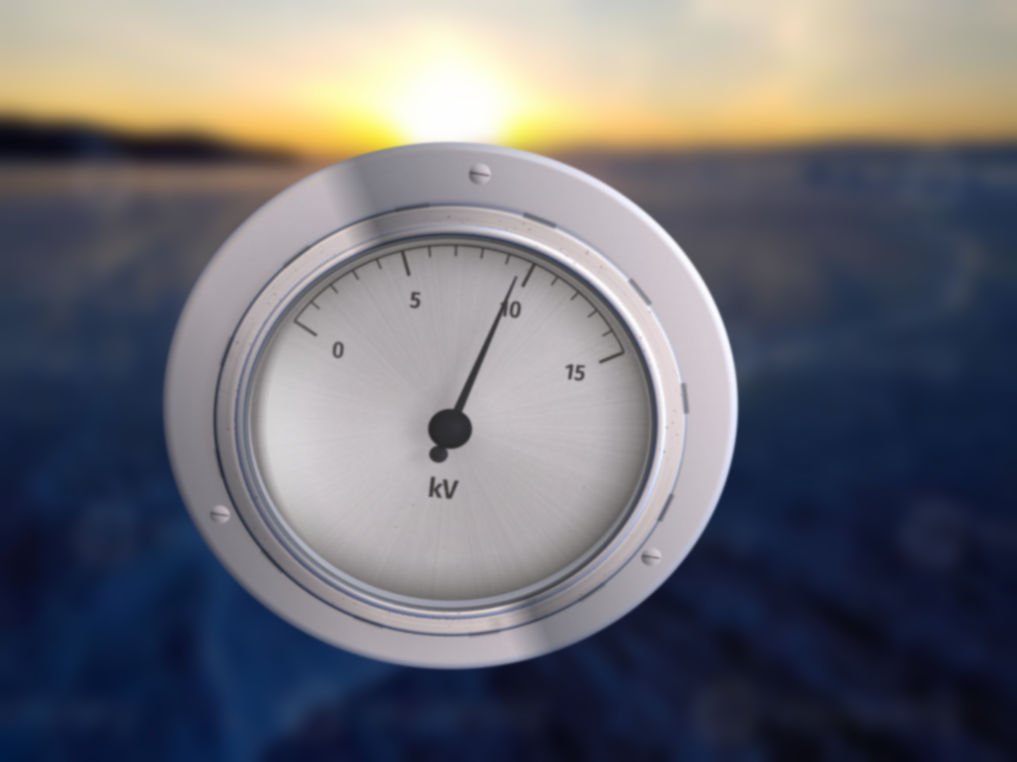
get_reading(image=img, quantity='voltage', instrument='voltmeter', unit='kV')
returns 9.5 kV
